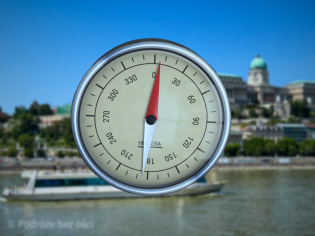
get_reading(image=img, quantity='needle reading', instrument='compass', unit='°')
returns 5 °
